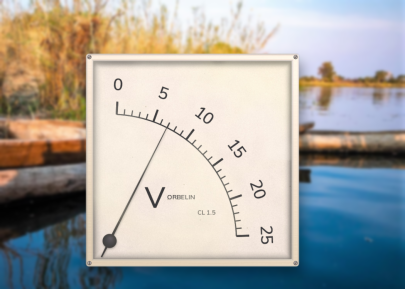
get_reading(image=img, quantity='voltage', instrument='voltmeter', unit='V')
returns 7 V
